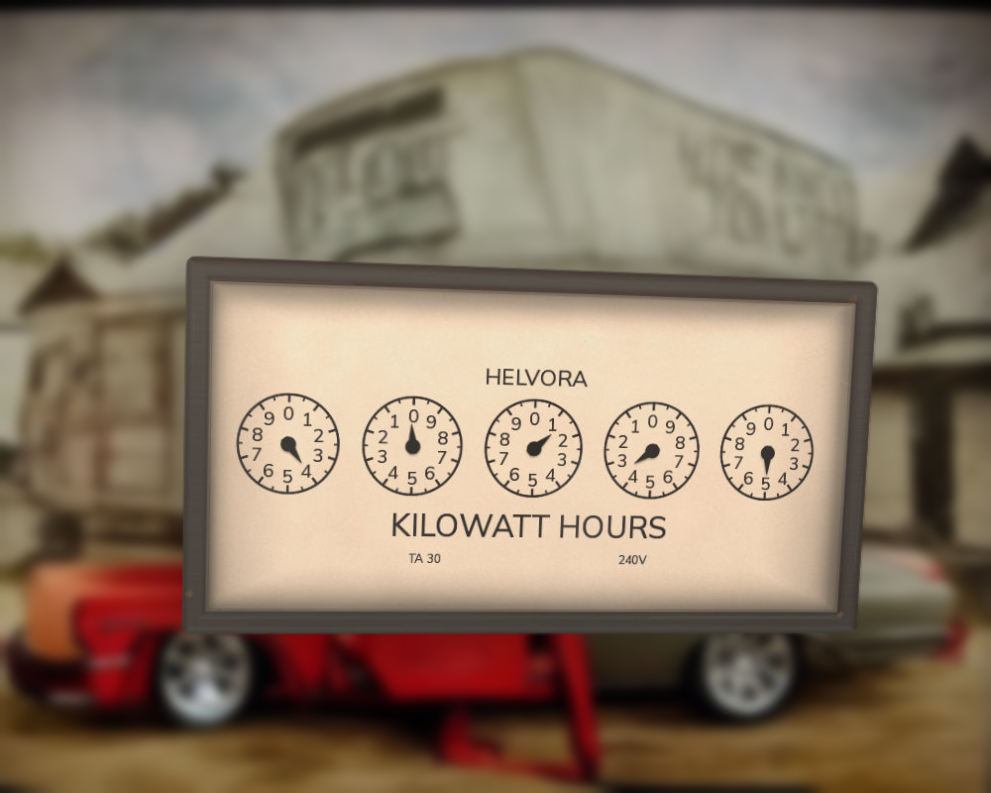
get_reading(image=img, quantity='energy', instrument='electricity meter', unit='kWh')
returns 40135 kWh
